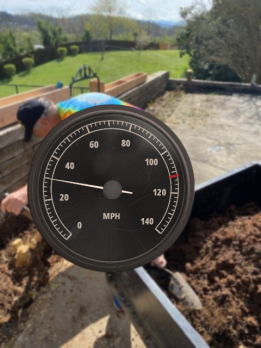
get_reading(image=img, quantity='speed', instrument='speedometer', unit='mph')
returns 30 mph
